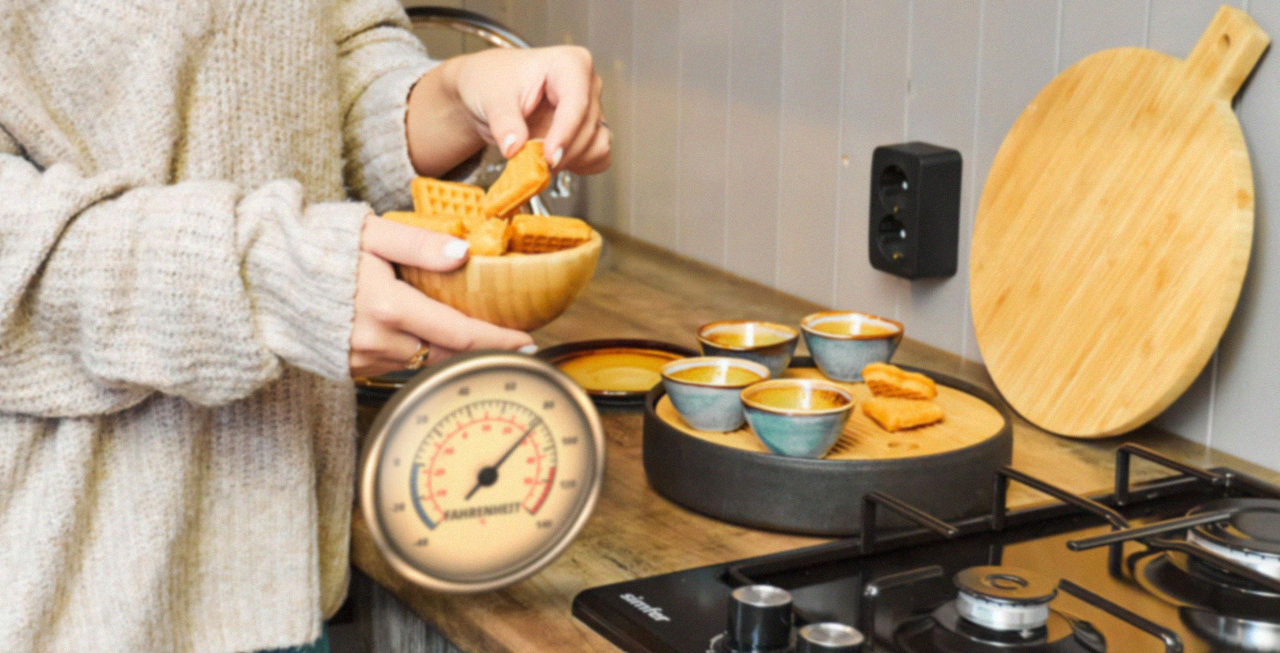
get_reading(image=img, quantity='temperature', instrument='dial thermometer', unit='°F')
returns 80 °F
